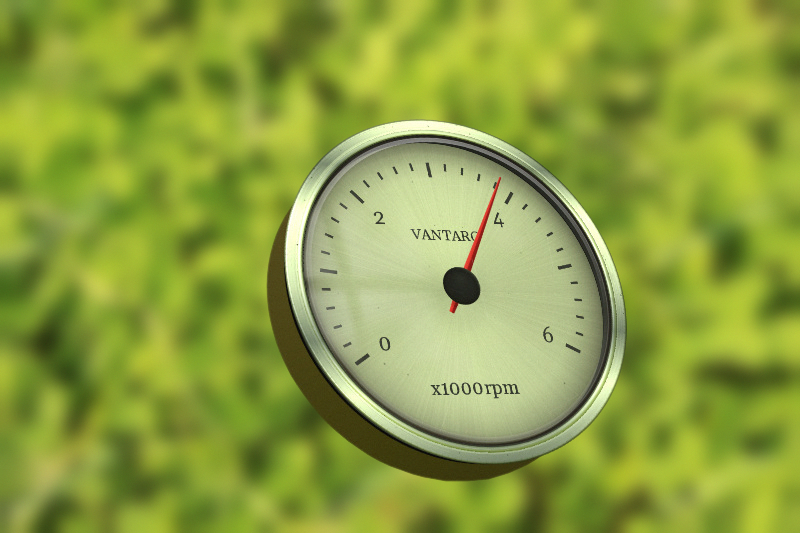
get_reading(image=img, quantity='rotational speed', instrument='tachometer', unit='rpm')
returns 3800 rpm
